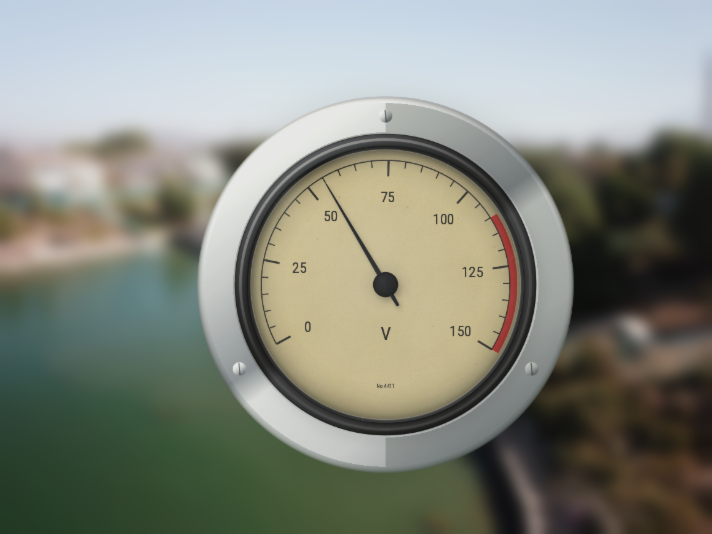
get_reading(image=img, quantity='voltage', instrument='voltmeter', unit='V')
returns 55 V
